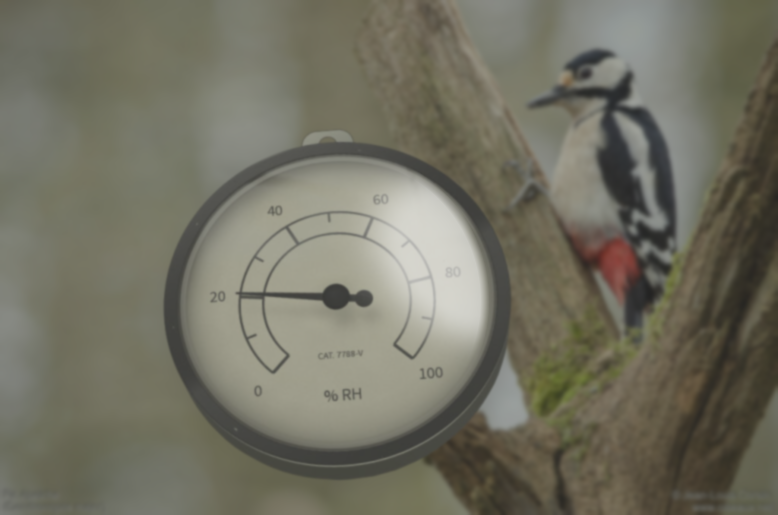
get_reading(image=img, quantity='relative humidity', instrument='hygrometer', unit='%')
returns 20 %
